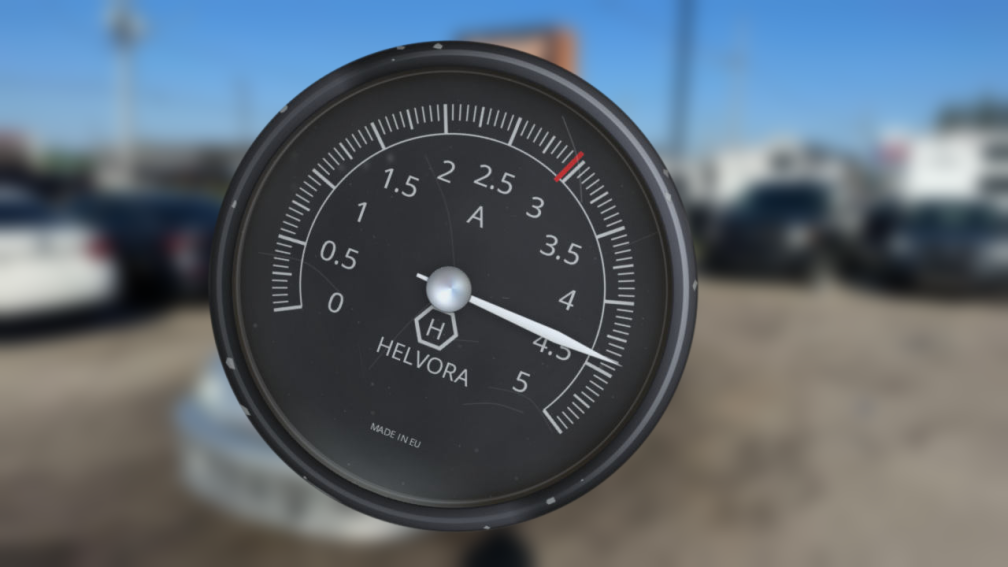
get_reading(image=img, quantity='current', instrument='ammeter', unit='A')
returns 4.4 A
